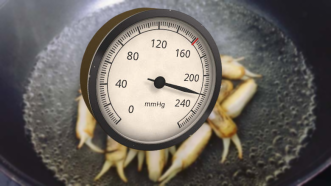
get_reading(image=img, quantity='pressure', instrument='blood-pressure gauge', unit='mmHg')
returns 220 mmHg
